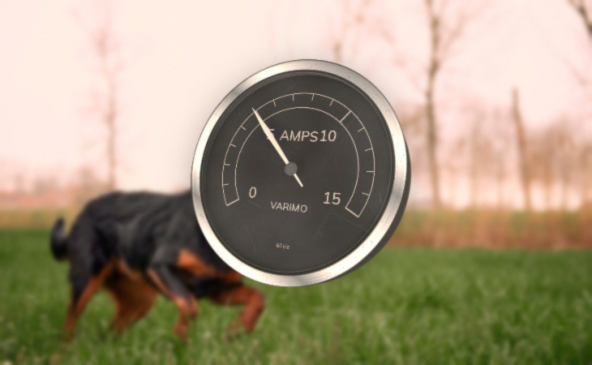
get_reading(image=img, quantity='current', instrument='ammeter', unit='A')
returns 5 A
